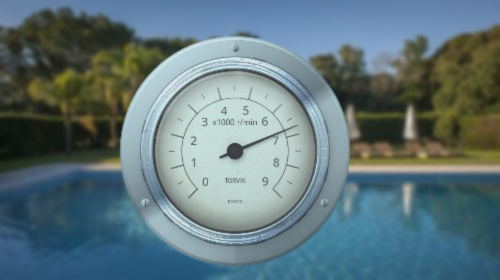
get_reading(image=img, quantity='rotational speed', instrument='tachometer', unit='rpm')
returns 6750 rpm
